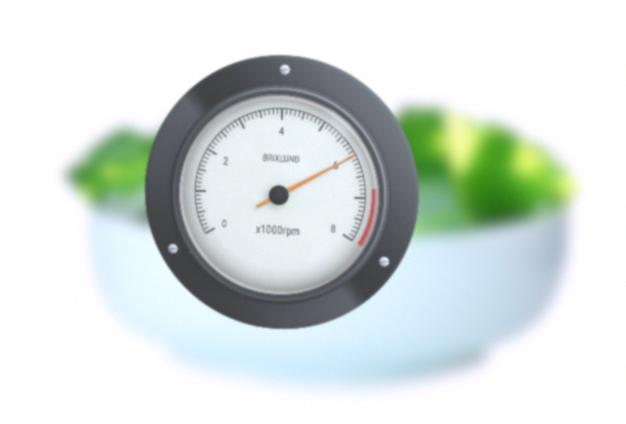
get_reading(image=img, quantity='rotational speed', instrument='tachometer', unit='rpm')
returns 6000 rpm
